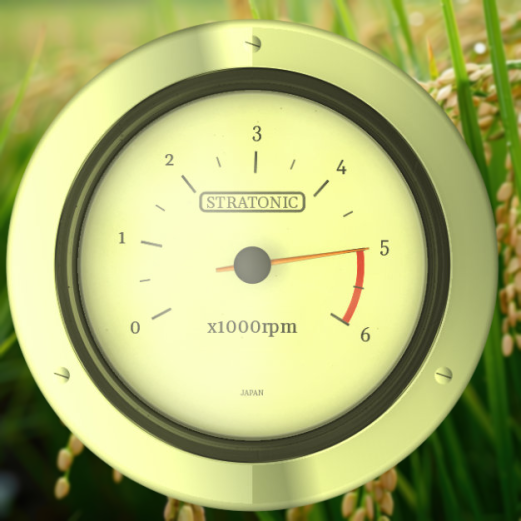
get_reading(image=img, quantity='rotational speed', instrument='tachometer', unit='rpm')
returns 5000 rpm
